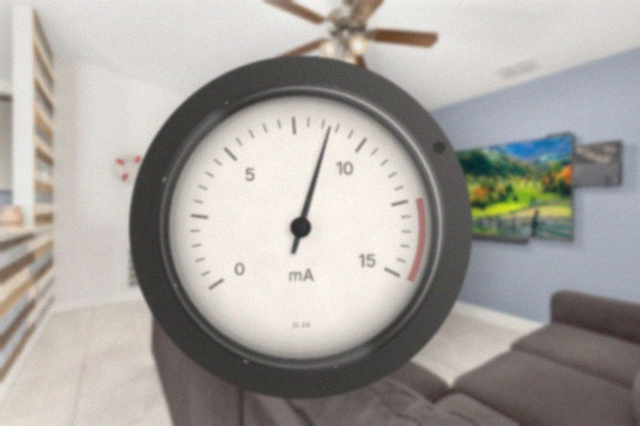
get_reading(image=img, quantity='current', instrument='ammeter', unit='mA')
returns 8.75 mA
